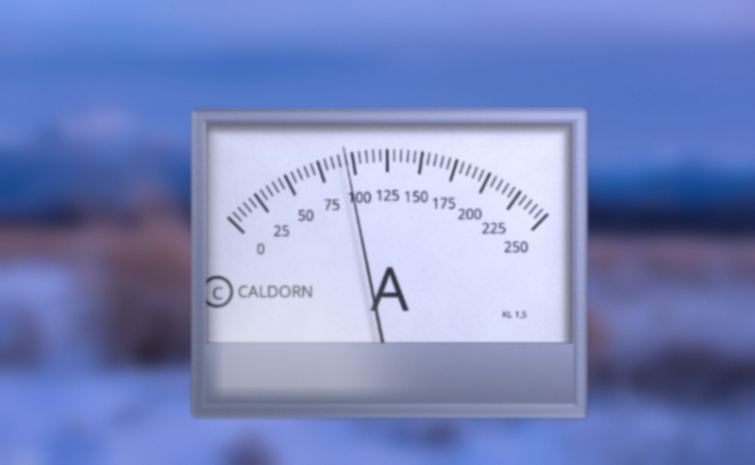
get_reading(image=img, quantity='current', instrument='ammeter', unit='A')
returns 95 A
